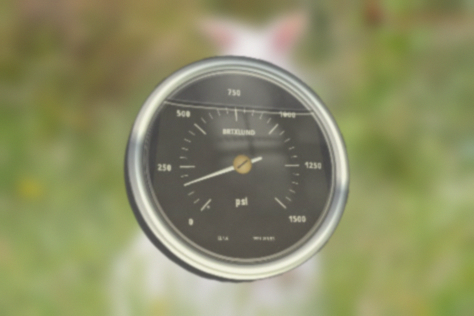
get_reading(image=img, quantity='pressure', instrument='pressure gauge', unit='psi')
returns 150 psi
